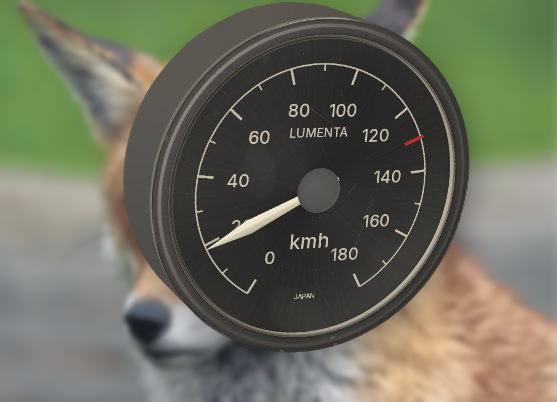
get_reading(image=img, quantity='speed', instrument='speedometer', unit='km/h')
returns 20 km/h
